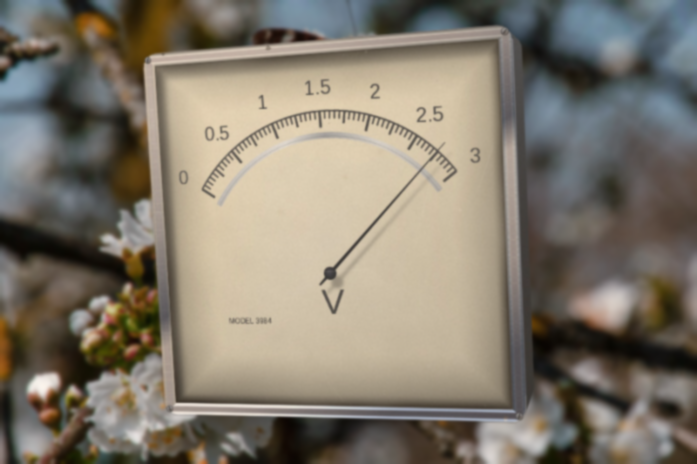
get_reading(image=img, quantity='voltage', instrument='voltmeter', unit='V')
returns 2.75 V
